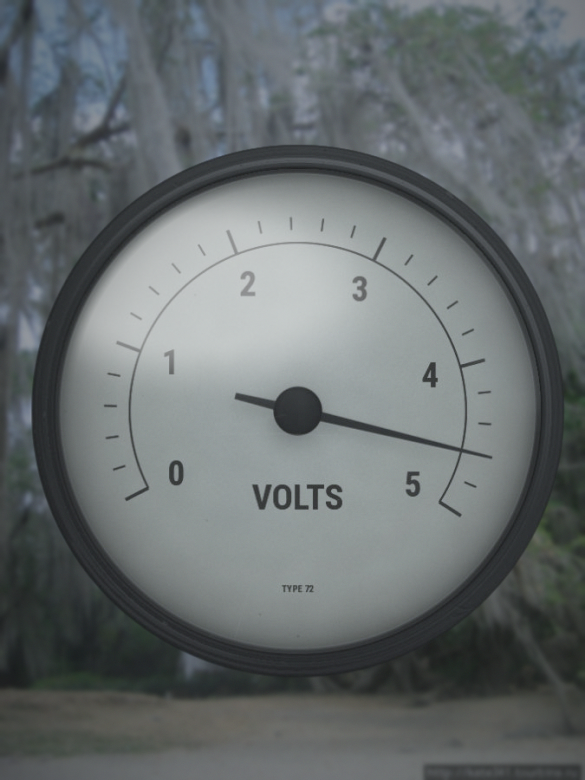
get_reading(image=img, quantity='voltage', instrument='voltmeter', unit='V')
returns 4.6 V
